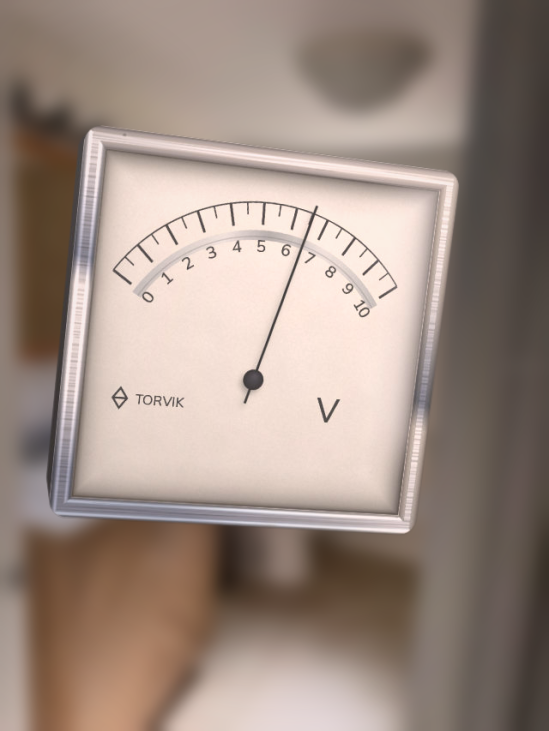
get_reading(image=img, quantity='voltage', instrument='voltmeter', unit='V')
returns 6.5 V
